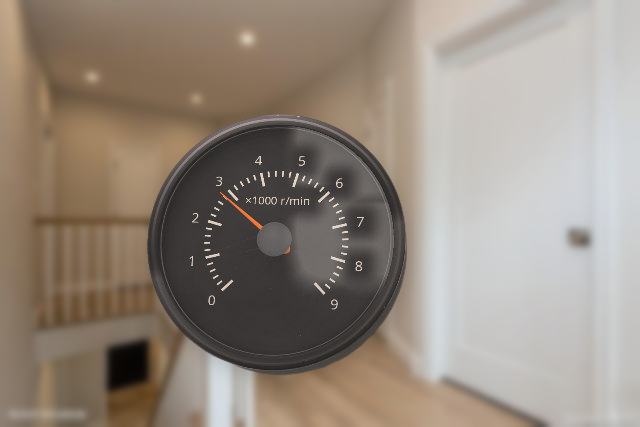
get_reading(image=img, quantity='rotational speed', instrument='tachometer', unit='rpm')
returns 2800 rpm
